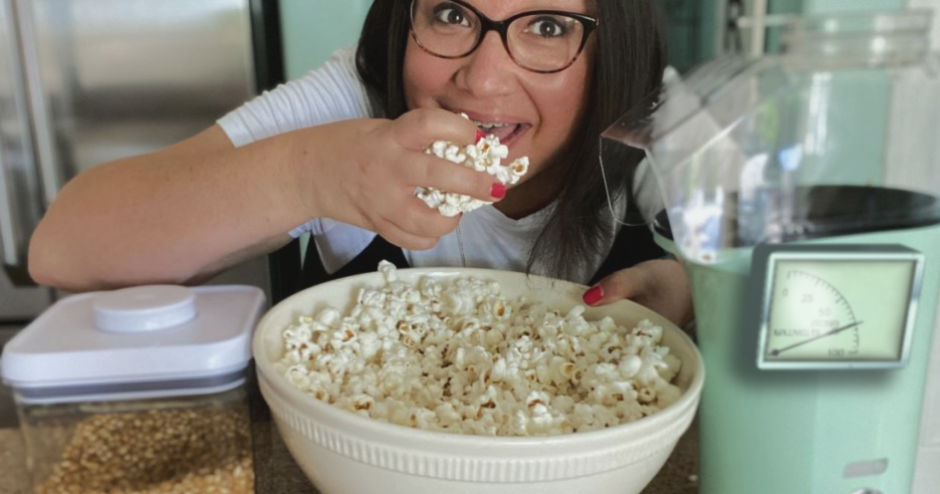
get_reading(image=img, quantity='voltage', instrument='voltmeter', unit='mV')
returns 75 mV
